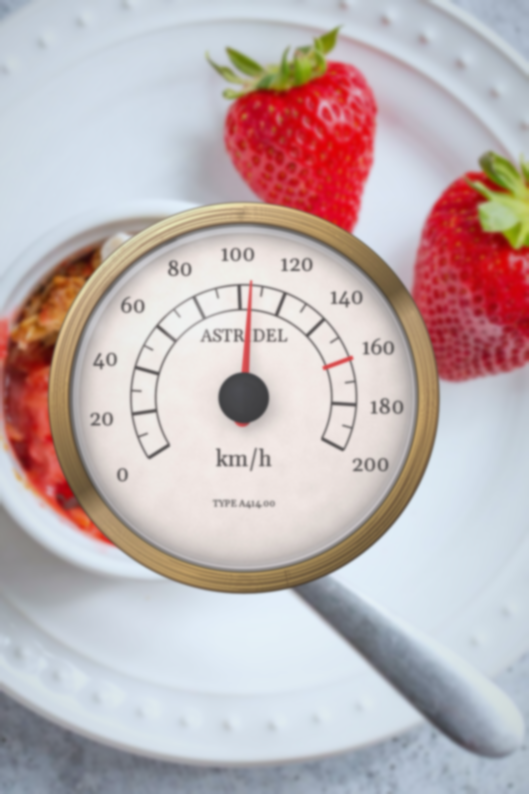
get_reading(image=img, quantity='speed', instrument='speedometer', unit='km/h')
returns 105 km/h
